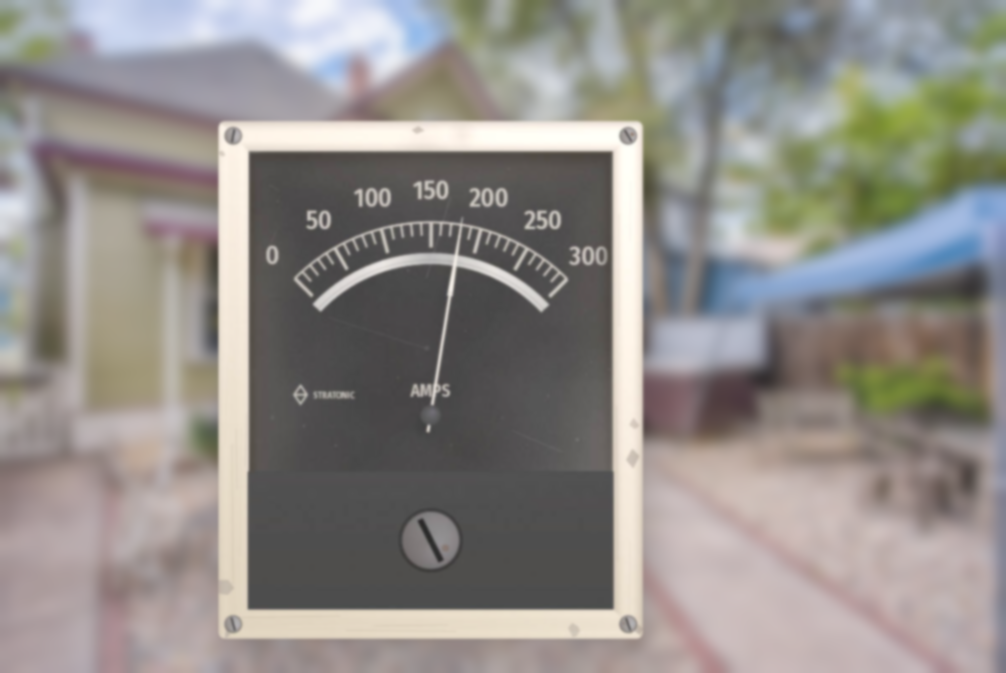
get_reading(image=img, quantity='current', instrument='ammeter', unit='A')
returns 180 A
